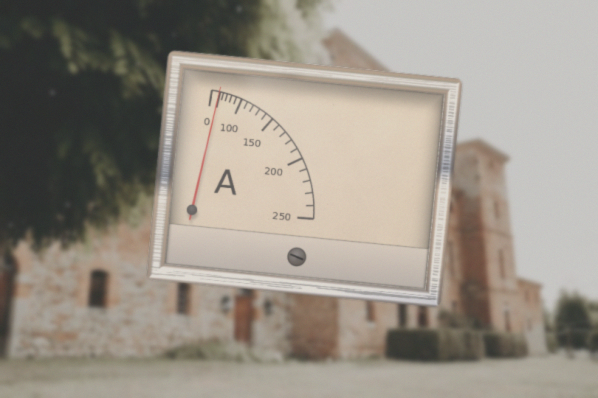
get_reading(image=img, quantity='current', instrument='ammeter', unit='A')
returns 50 A
